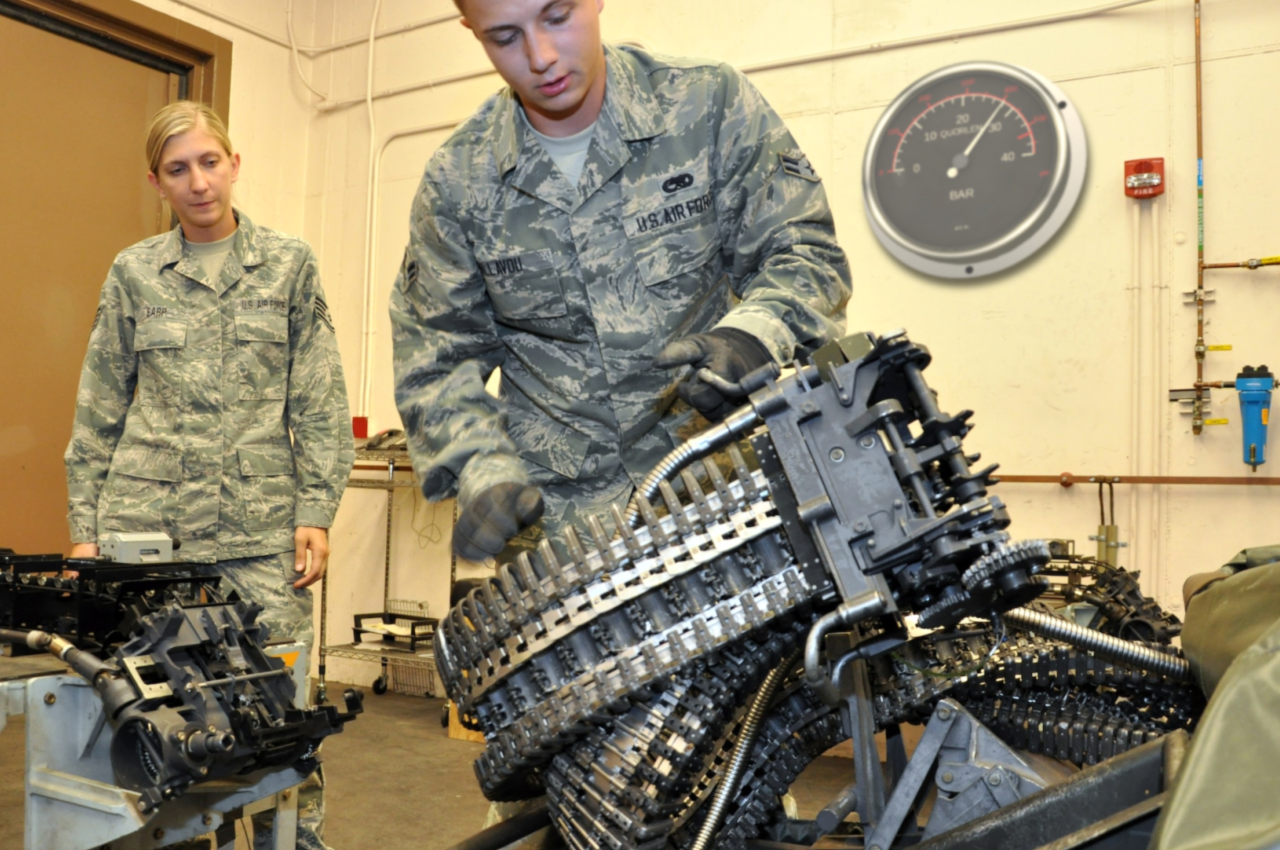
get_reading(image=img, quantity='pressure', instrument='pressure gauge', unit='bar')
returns 28 bar
